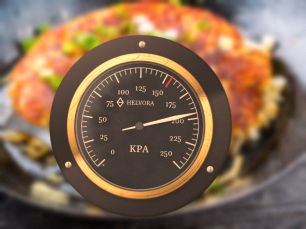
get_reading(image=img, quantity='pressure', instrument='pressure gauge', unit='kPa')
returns 195 kPa
